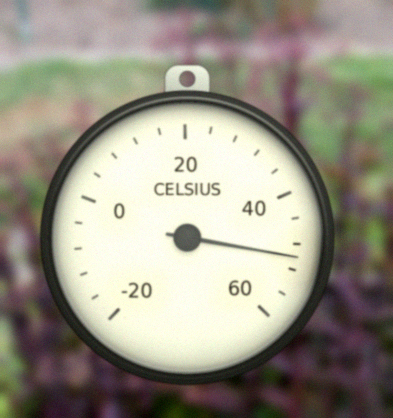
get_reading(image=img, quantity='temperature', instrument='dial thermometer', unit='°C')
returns 50 °C
